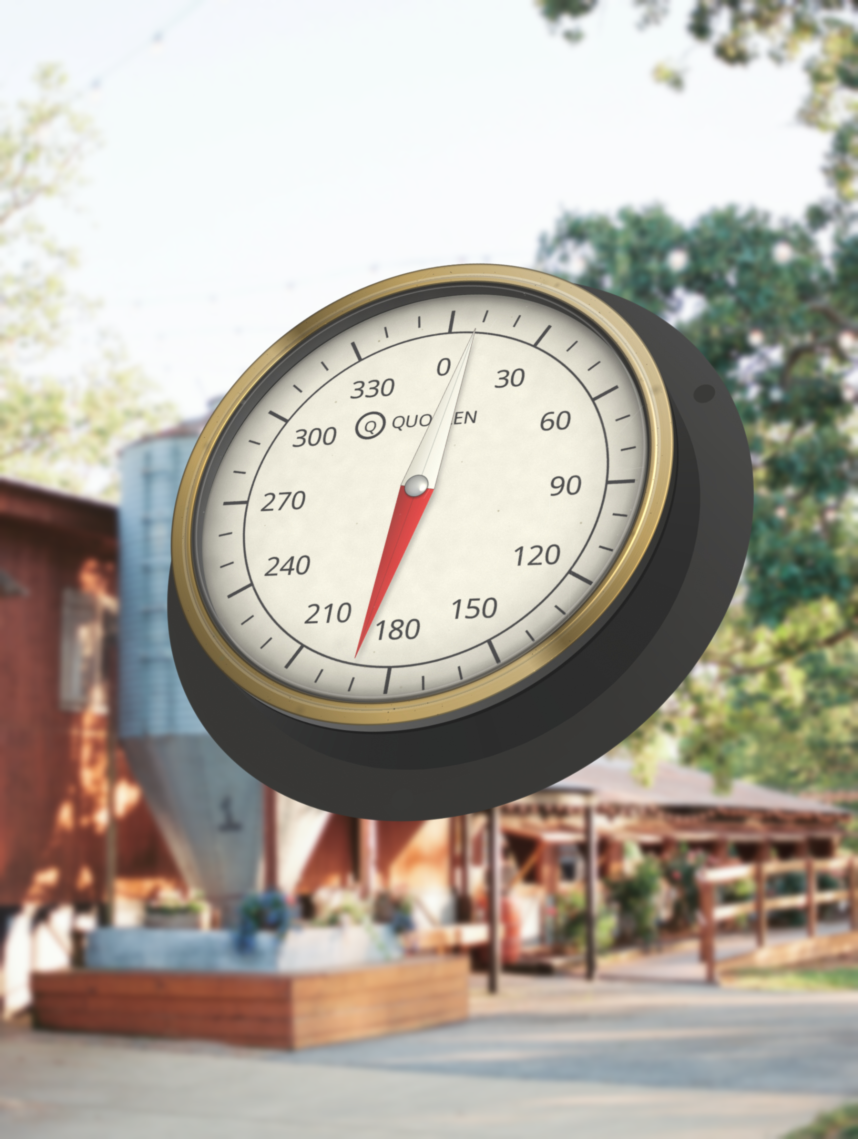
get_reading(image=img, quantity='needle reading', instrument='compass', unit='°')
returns 190 °
